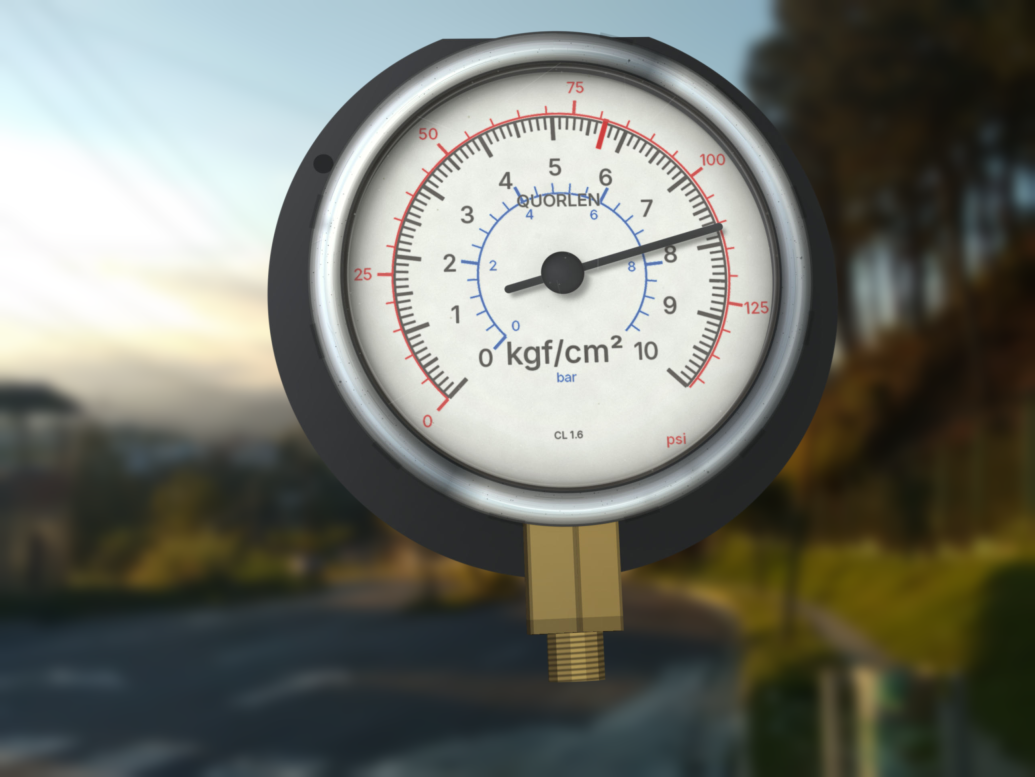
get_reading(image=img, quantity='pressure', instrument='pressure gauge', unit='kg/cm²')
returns 7.8 kg/cm²
